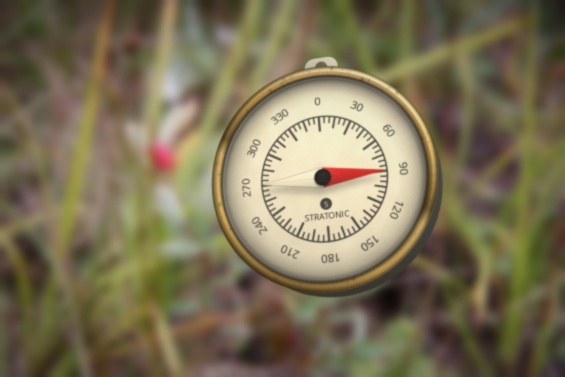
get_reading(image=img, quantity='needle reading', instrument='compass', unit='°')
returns 90 °
